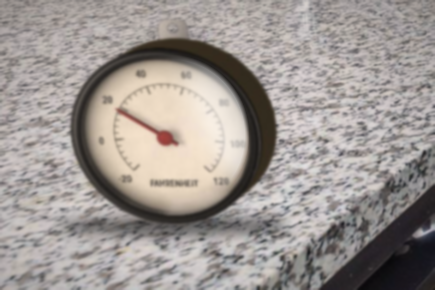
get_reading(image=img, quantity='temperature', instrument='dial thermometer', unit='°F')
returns 20 °F
